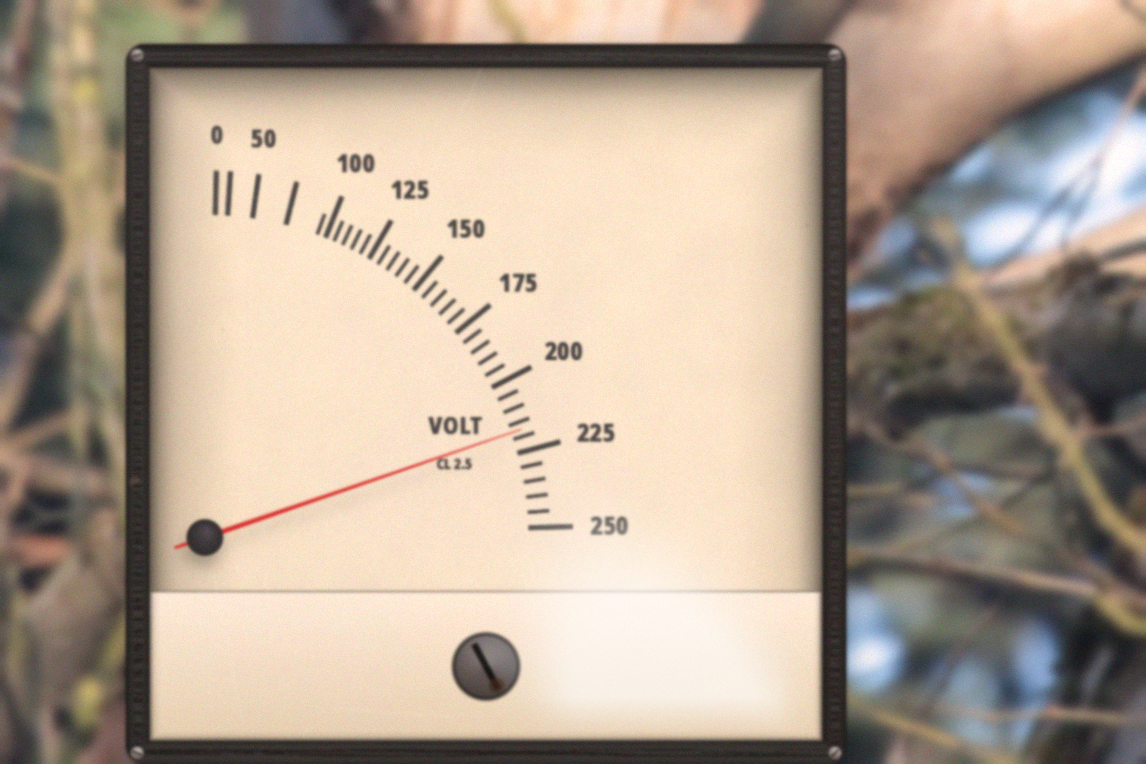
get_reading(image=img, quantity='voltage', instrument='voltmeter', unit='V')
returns 217.5 V
